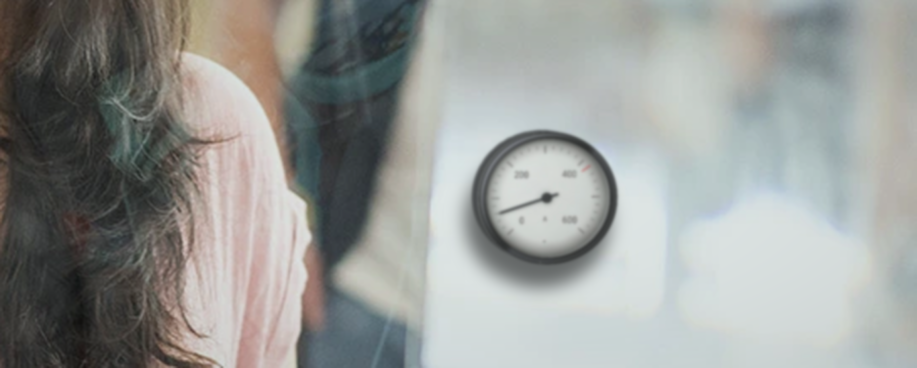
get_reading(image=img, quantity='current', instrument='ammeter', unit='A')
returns 60 A
